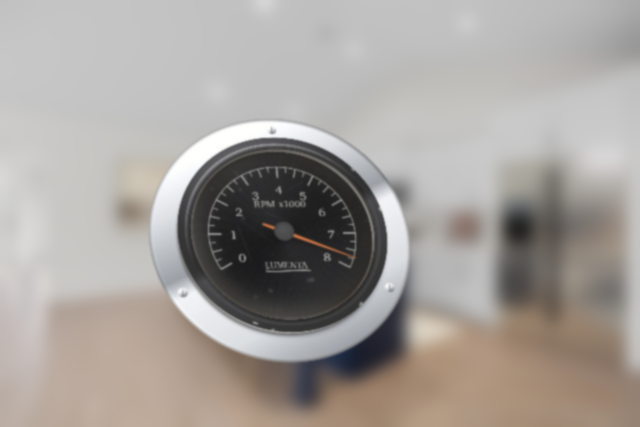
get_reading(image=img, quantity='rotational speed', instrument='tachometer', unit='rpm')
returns 7750 rpm
